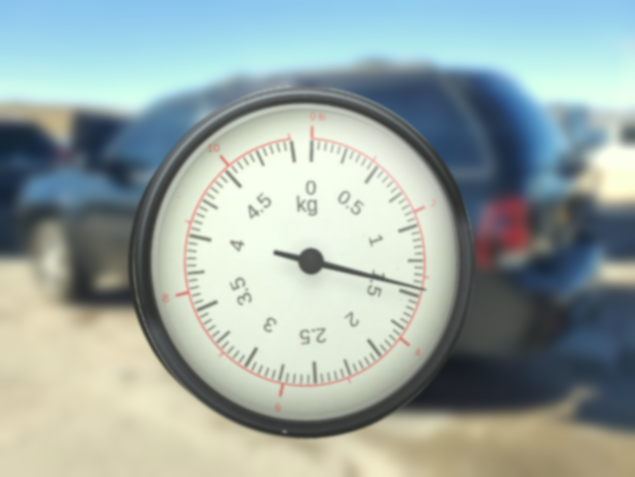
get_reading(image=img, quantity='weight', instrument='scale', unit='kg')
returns 1.45 kg
